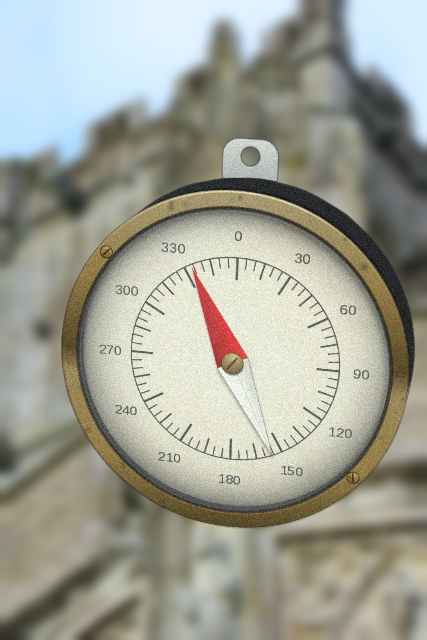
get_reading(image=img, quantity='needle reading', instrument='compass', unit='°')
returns 335 °
